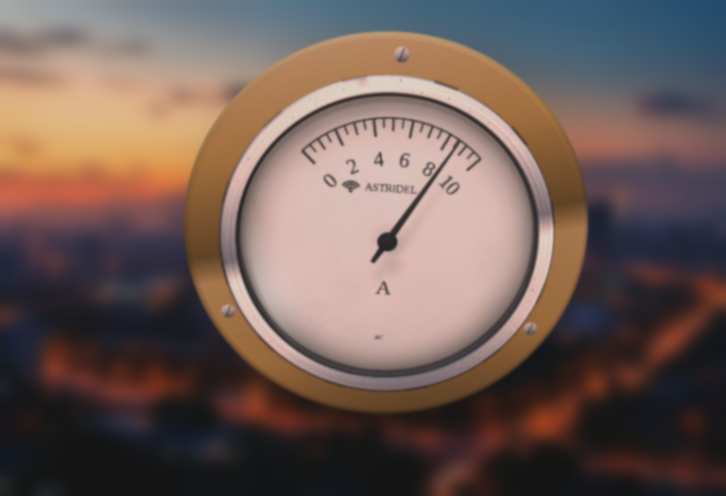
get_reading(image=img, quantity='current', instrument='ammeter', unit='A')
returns 8.5 A
